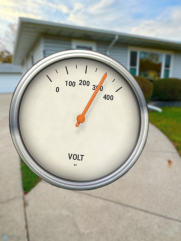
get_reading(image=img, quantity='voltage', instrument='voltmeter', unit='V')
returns 300 V
